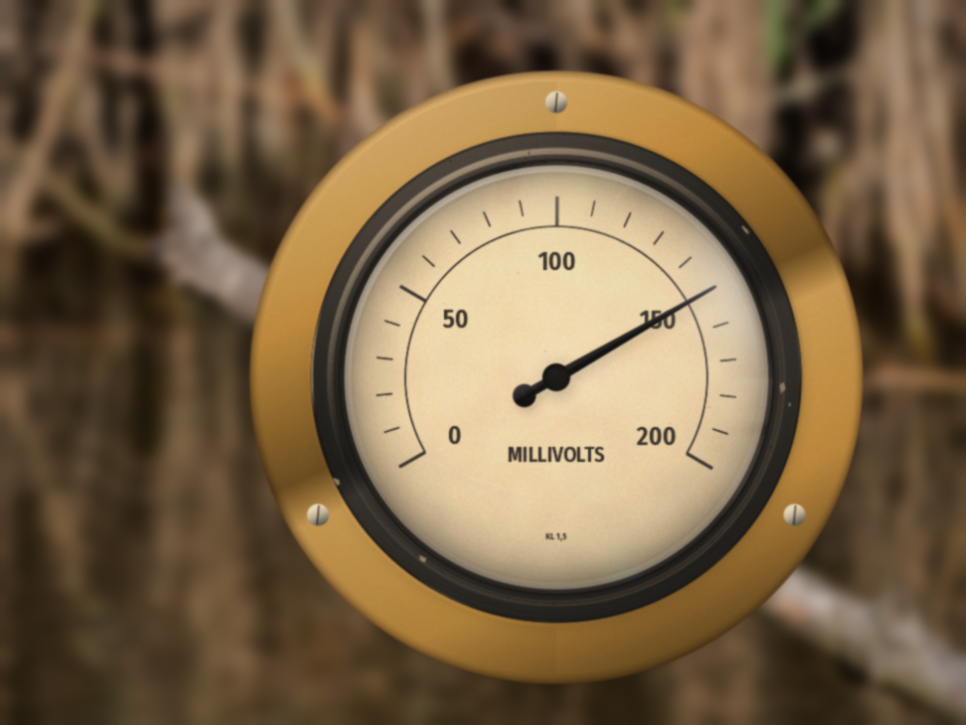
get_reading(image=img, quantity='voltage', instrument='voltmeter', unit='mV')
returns 150 mV
